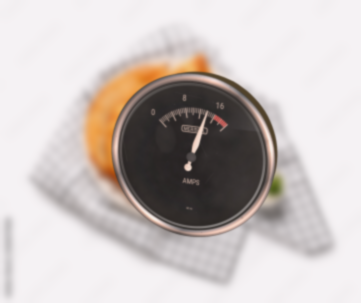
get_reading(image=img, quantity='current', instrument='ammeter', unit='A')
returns 14 A
